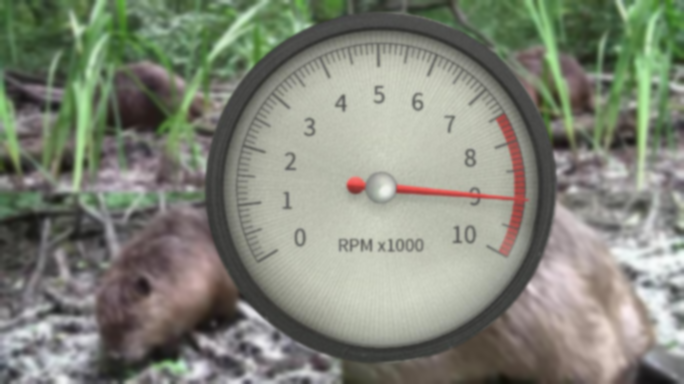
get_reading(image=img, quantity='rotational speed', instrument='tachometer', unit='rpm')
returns 9000 rpm
